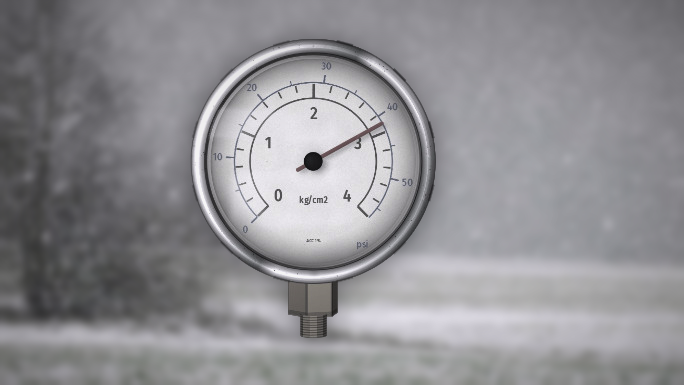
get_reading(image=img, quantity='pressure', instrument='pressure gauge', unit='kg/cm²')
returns 2.9 kg/cm²
